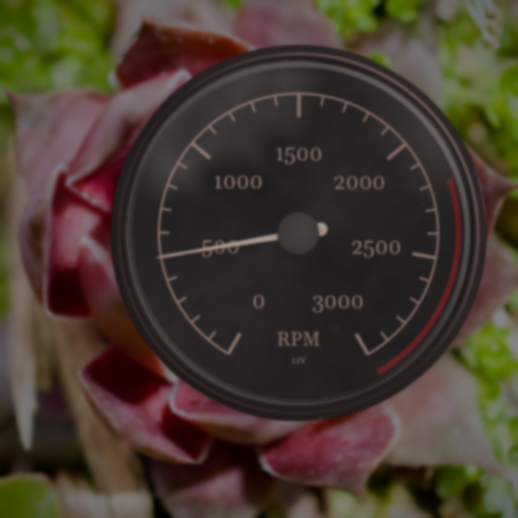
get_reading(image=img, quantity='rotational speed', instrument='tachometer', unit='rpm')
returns 500 rpm
